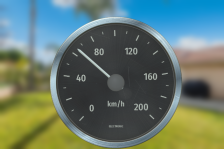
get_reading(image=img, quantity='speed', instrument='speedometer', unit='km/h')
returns 65 km/h
